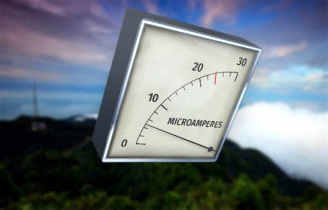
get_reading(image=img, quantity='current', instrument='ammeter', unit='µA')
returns 5 µA
